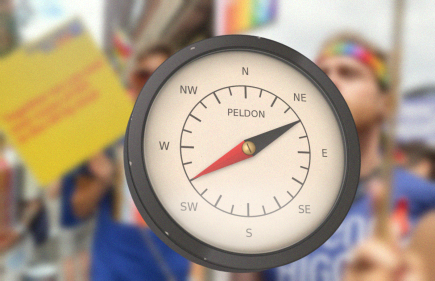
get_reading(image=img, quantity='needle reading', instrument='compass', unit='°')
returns 240 °
